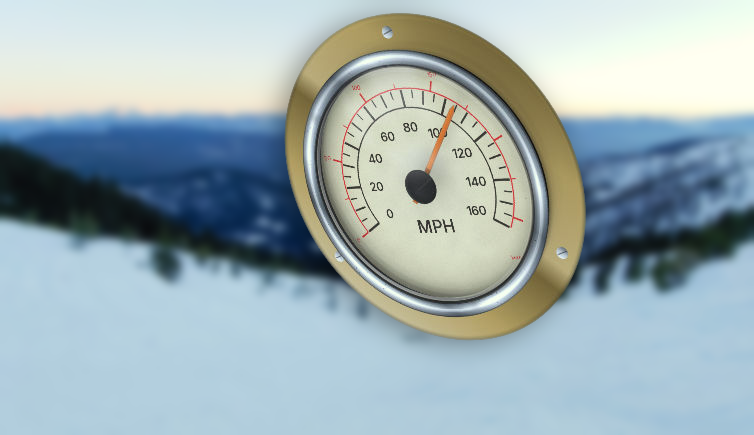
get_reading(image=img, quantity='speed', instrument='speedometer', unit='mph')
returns 105 mph
